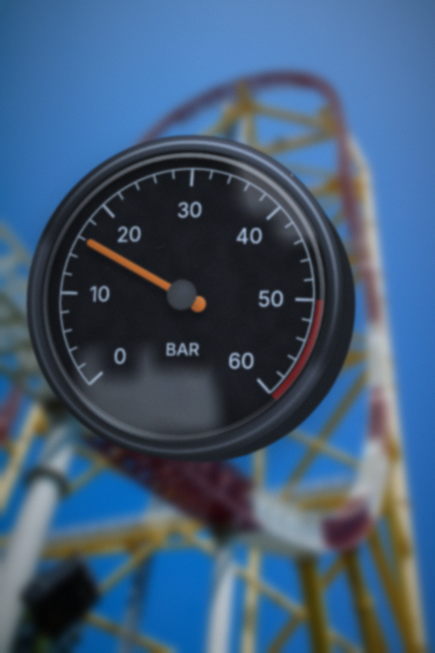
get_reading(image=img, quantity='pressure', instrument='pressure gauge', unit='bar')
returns 16 bar
